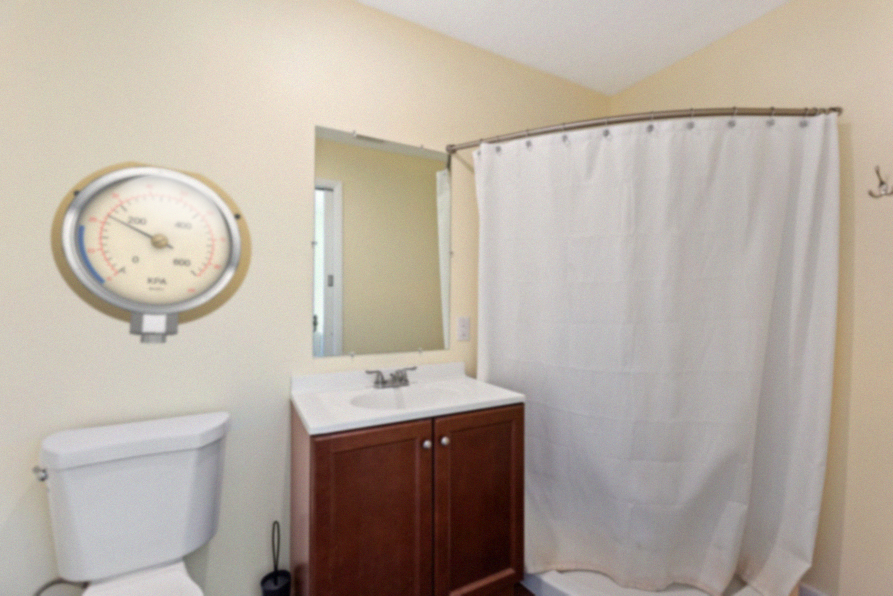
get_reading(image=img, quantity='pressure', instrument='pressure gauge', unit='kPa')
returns 160 kPa
